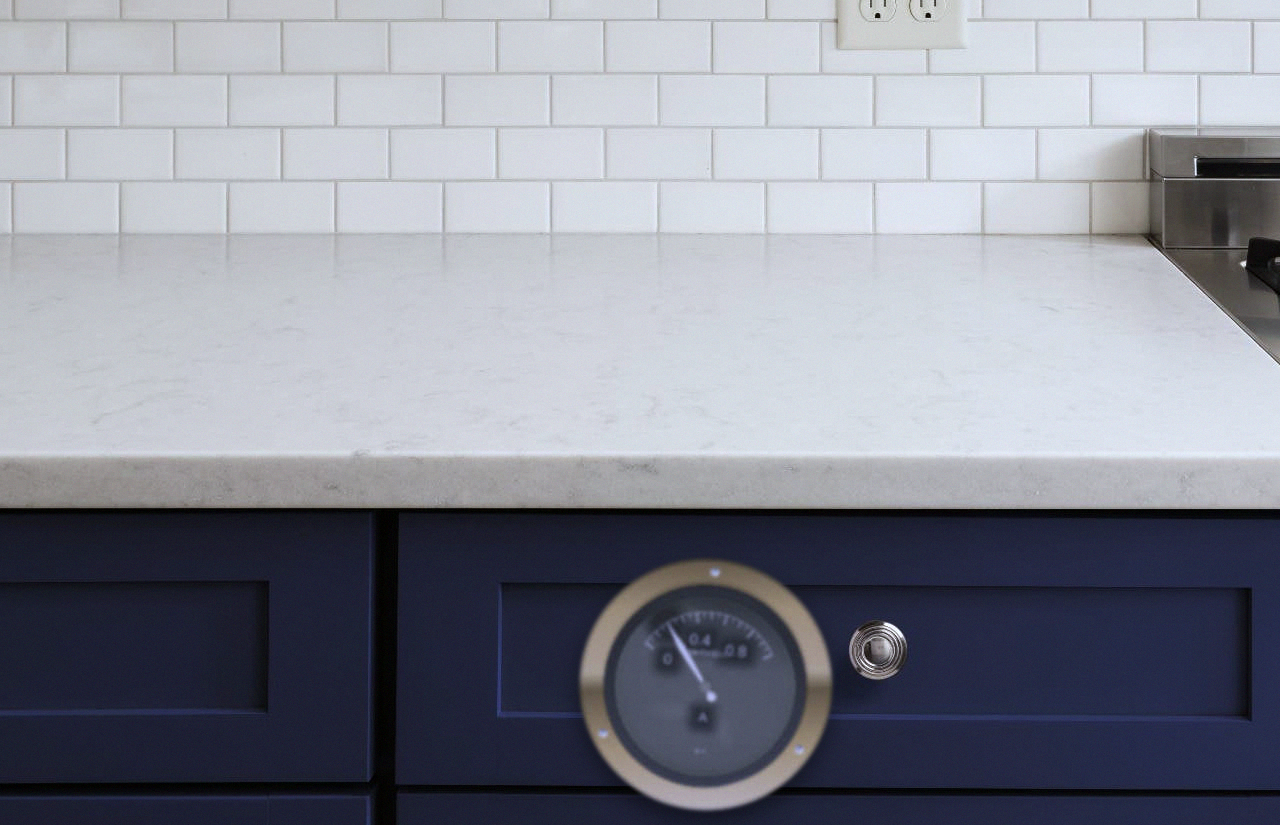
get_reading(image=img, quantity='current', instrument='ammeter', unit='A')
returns 0.2 A
